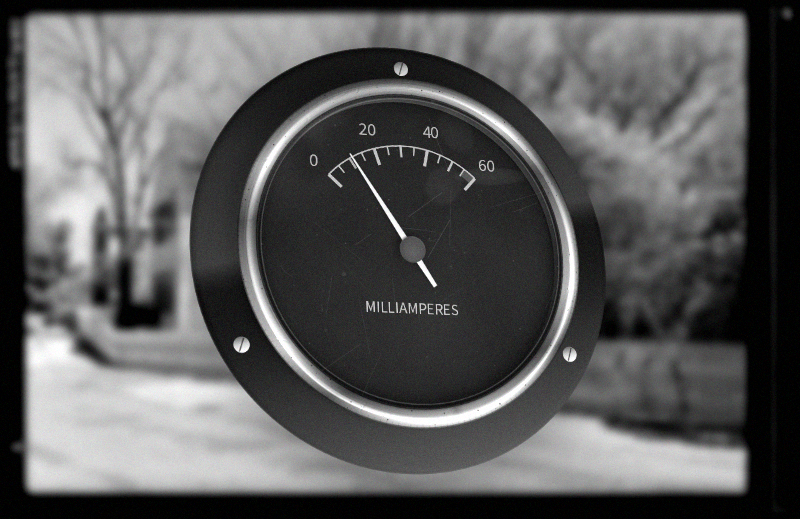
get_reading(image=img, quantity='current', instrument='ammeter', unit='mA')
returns 10 mA
